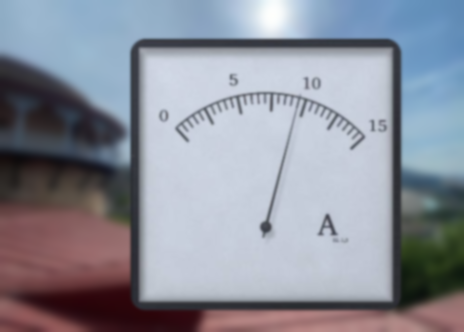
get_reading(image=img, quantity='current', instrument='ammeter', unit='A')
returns 9.5 A
